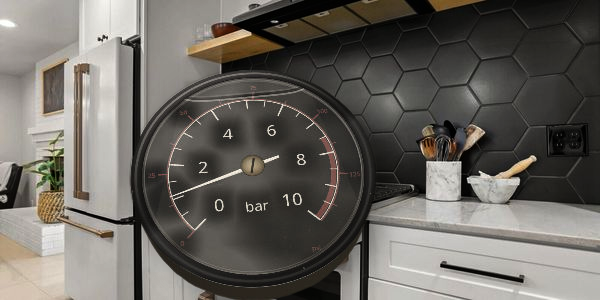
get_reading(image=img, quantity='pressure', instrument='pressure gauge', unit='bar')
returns 1 bar
